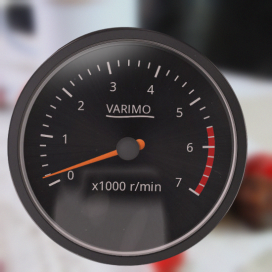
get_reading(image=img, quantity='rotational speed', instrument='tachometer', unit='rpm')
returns 200 rpm
